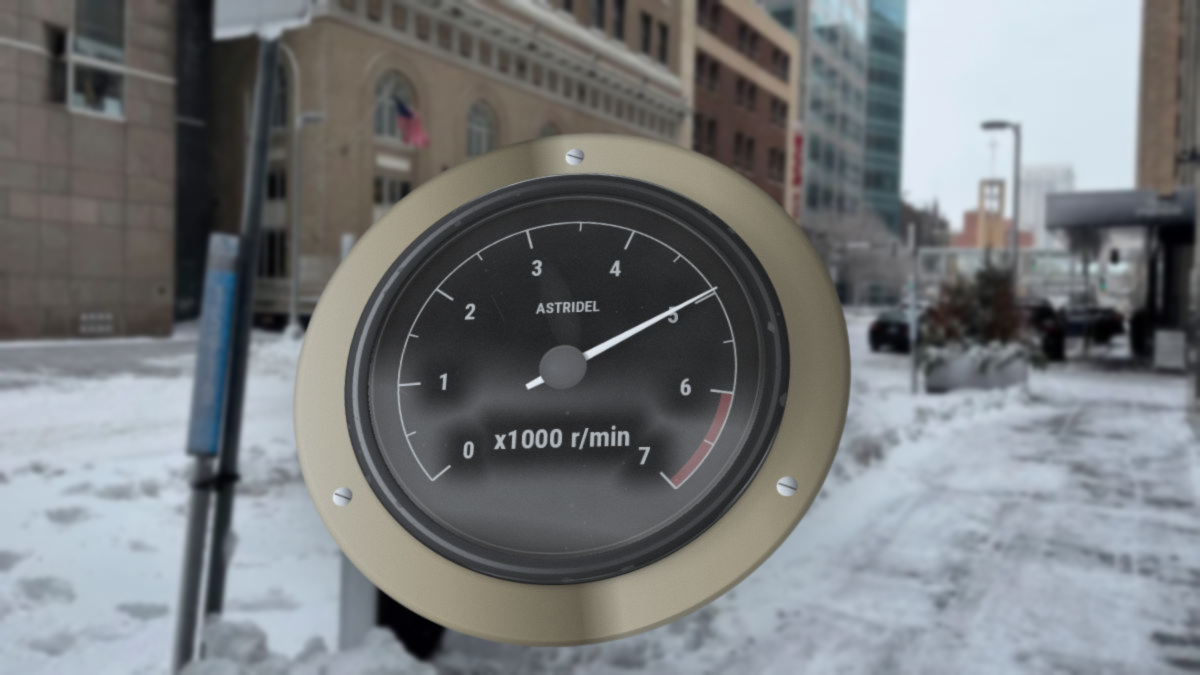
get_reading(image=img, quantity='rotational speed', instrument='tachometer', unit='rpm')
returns 5000 rpm
